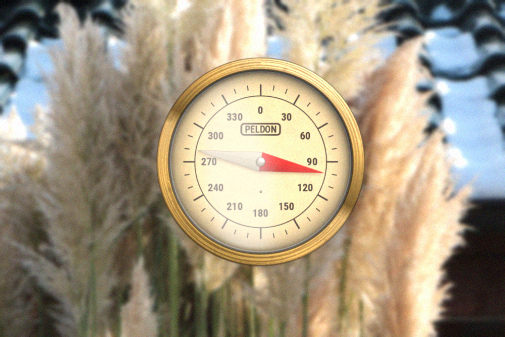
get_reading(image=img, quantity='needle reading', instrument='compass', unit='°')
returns 100 °
